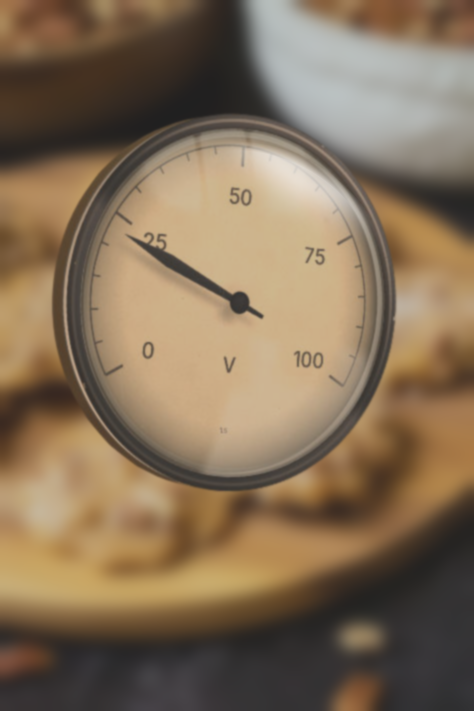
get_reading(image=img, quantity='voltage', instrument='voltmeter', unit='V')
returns 22.5 V
